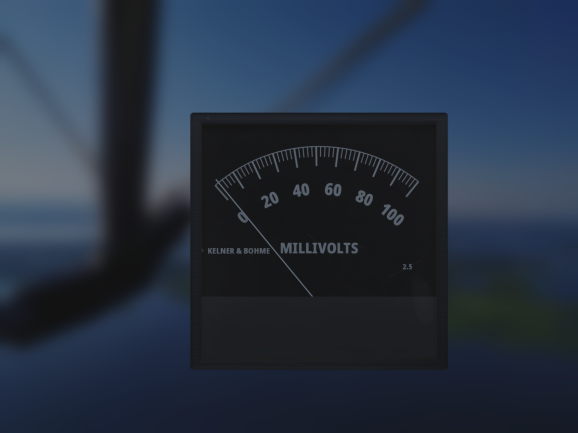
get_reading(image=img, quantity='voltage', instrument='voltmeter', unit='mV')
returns 2 mV
